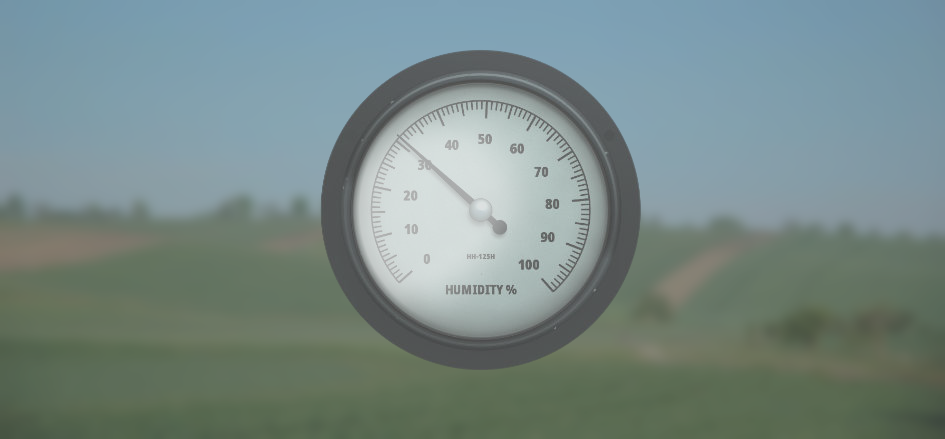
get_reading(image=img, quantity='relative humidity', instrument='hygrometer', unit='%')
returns 31 %
